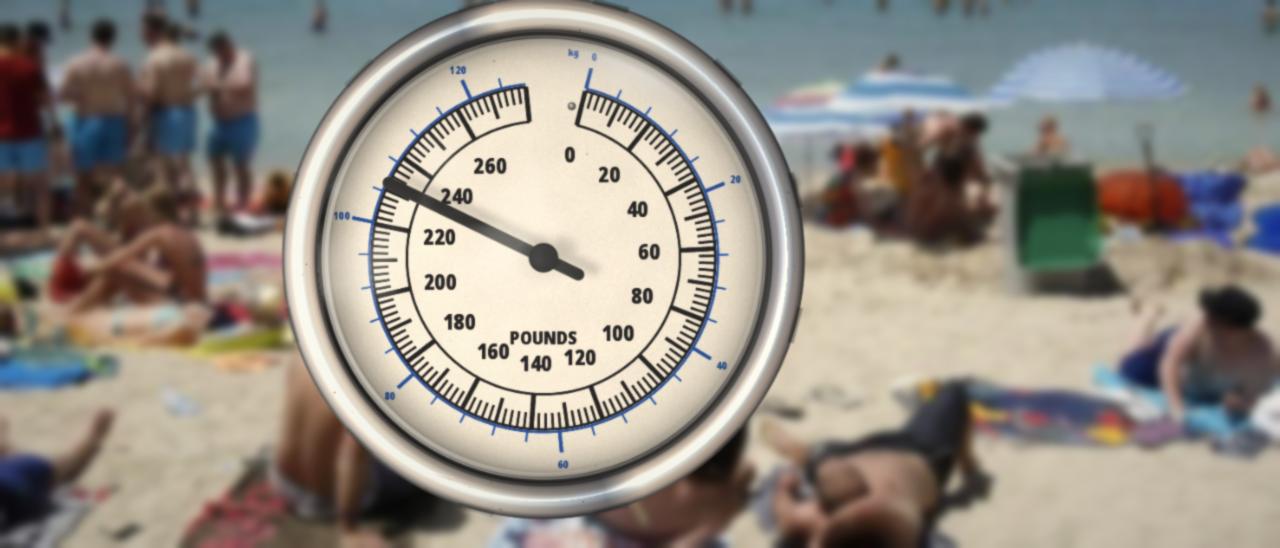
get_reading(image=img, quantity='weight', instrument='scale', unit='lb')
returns 232 lb
